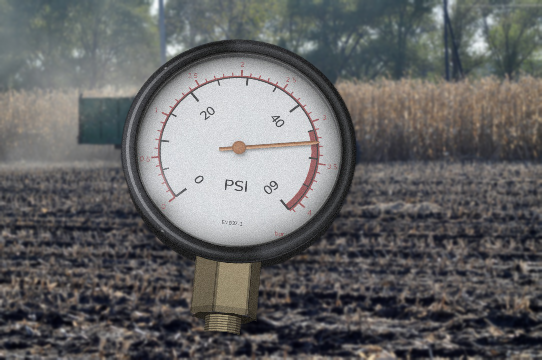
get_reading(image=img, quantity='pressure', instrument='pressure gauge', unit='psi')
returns 47.5 psi
